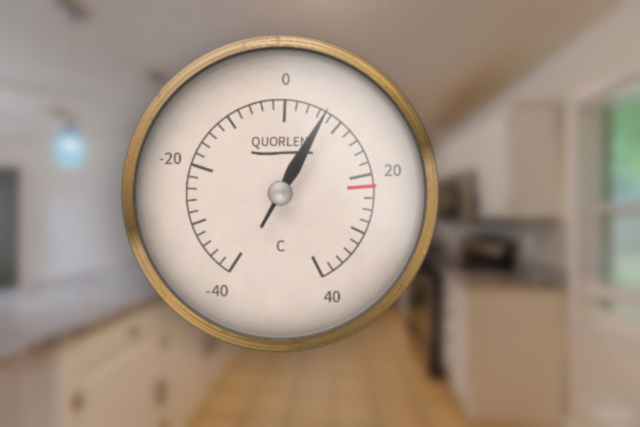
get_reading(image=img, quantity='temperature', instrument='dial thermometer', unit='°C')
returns 7 °C
